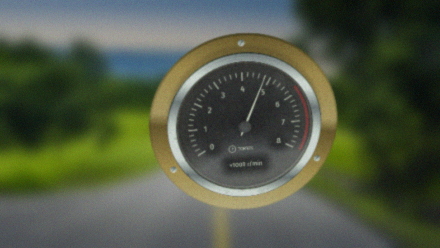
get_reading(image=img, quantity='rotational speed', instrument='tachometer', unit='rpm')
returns 4800 rpm
